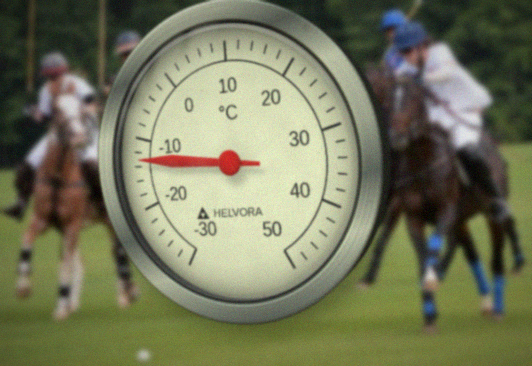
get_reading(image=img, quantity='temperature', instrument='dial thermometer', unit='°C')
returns -13 °C
